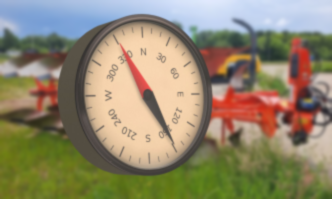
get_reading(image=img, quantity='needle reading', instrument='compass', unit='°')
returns 330 °
